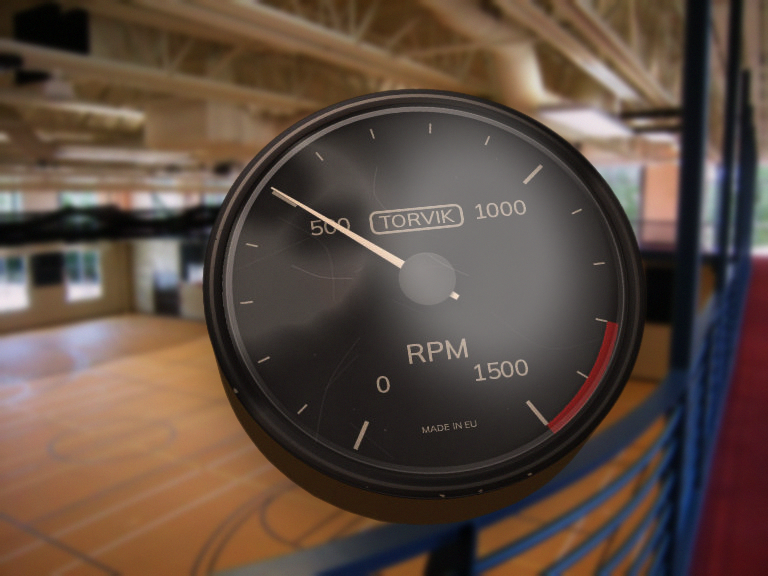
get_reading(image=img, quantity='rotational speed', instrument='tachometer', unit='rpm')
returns 500 rpm
